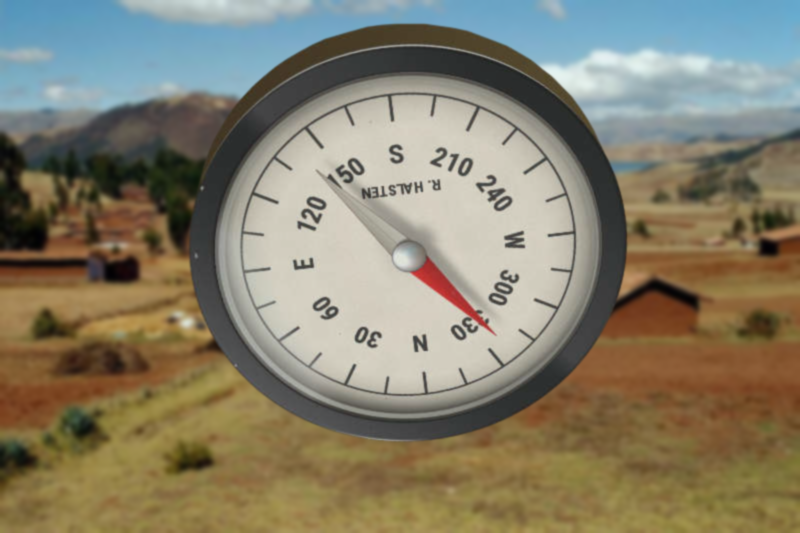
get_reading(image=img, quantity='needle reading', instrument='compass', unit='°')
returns 322.5 °
